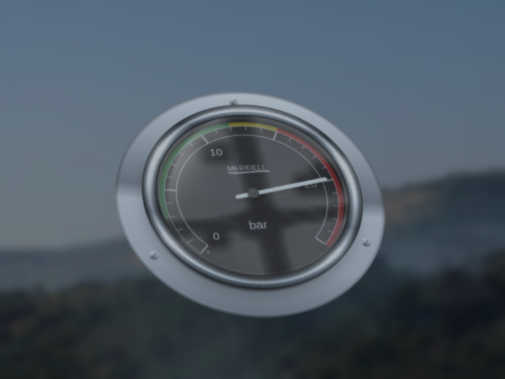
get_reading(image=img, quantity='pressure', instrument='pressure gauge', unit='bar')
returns 20 bar
